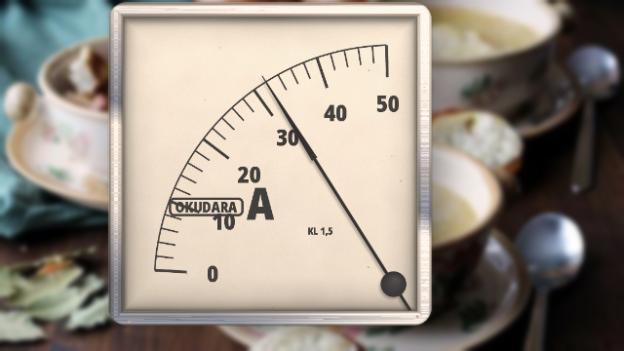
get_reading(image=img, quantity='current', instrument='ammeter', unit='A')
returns 32 A
